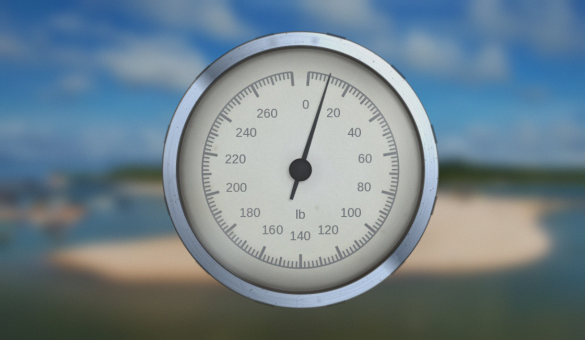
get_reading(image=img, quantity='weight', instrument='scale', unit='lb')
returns 10 lb
